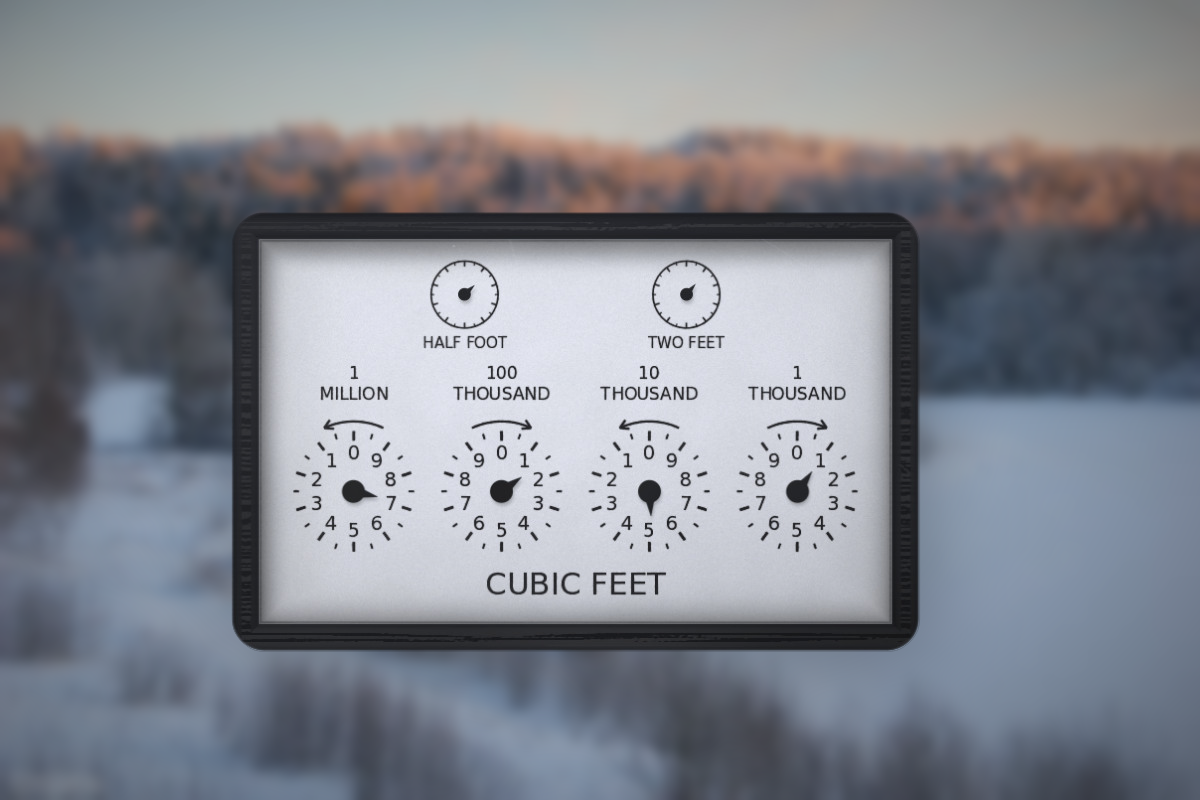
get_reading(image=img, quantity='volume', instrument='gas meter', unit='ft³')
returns 715100 ft³
